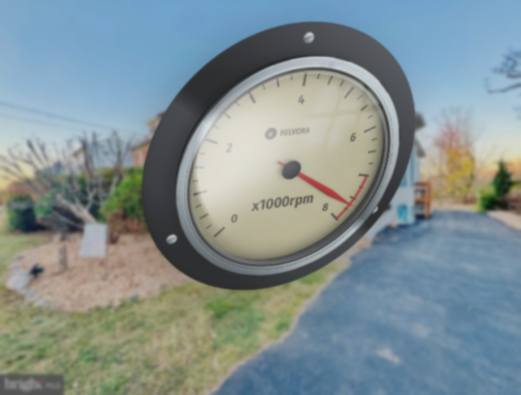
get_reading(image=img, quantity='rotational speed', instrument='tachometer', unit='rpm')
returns 7625 rpm
